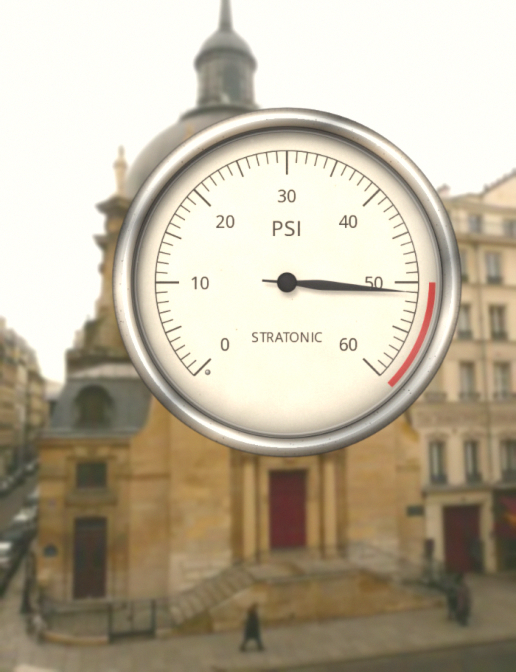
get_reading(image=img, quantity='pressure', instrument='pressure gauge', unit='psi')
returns 51 psi
